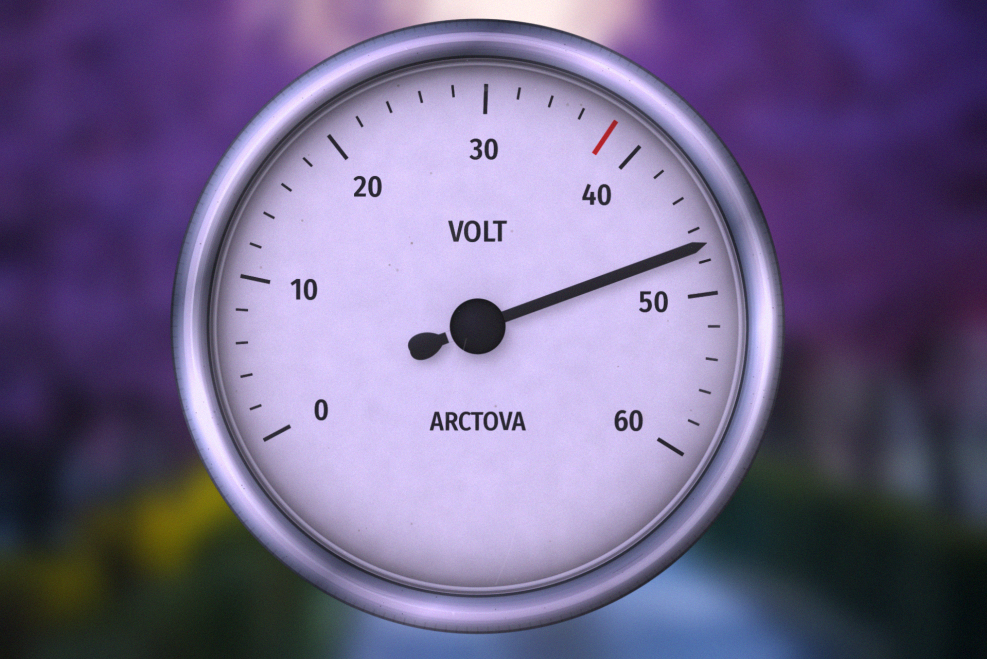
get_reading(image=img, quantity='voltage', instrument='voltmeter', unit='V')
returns 47 V
